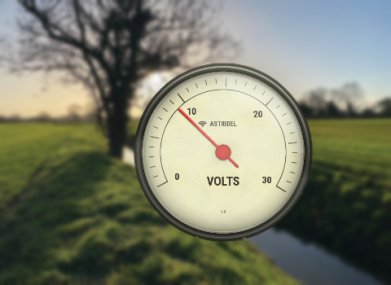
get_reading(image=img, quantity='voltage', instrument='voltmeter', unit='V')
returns 9 V
